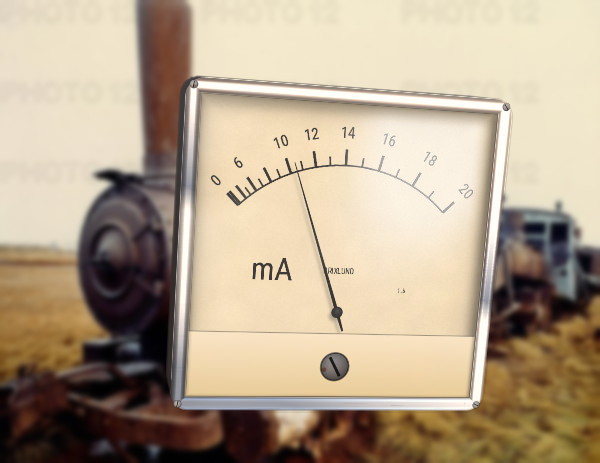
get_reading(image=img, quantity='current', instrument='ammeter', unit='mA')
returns 10.5 mA
